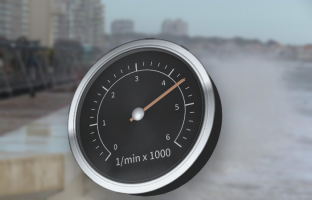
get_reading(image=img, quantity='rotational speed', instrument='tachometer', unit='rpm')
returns 4400 rpm
